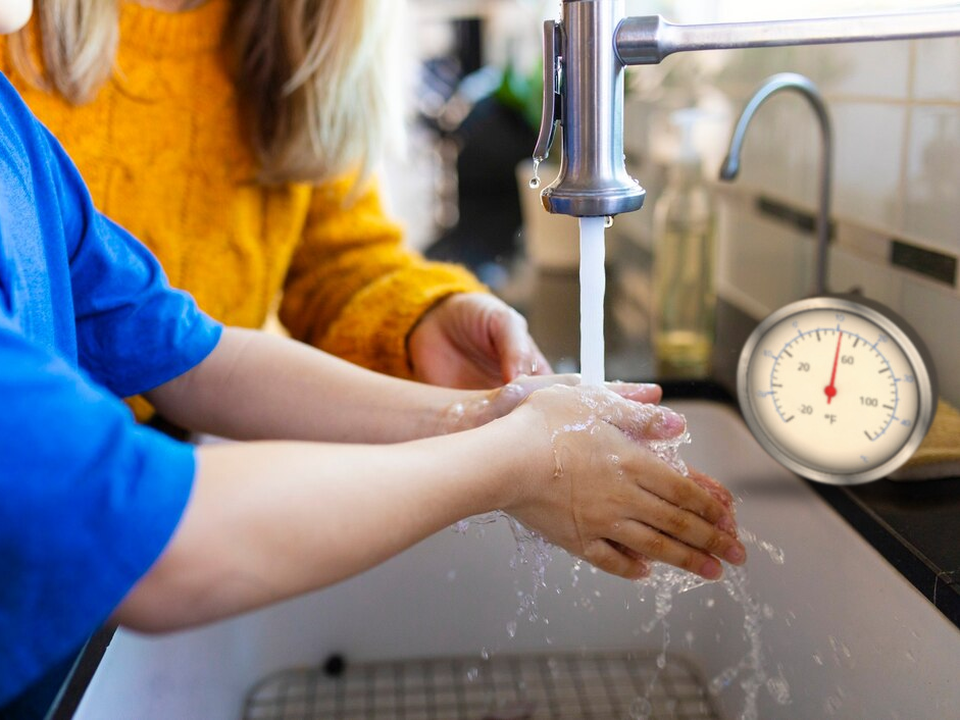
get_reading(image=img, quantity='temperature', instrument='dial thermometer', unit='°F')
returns 52 °F
